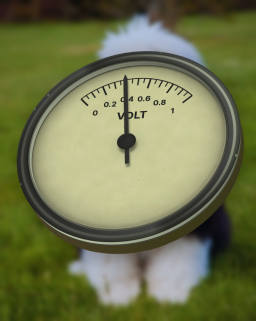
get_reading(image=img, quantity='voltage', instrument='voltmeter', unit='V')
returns 0.4 V
